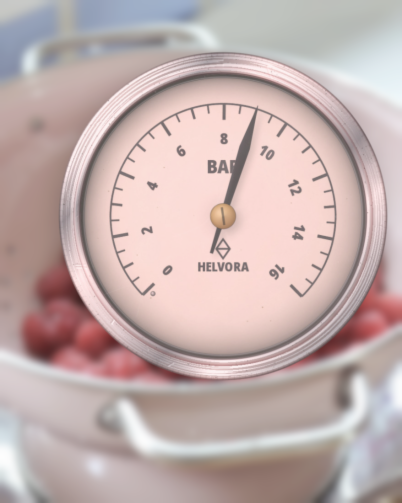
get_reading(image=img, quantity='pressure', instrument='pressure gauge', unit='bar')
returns 9 bar
